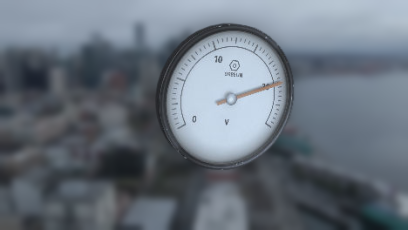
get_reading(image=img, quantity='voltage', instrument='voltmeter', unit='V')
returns 20 V
